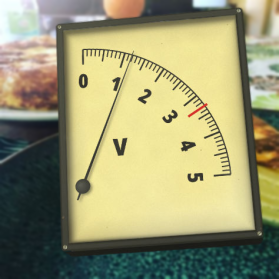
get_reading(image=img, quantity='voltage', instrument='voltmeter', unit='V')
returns 1.2 V
